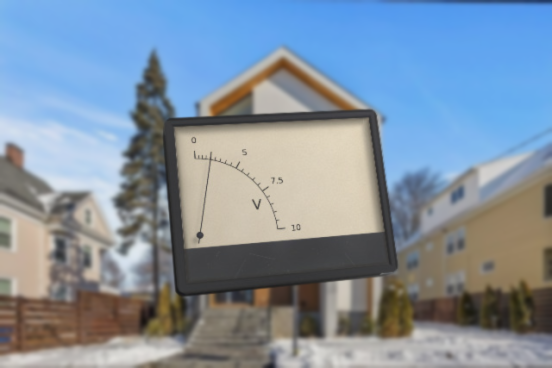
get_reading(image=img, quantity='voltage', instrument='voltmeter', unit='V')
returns 2.5 V
